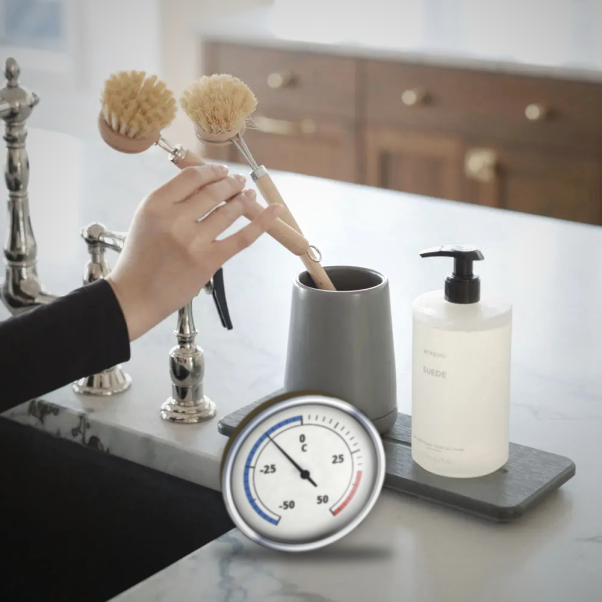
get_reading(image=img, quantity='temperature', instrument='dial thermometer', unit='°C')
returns -12.5 °C
